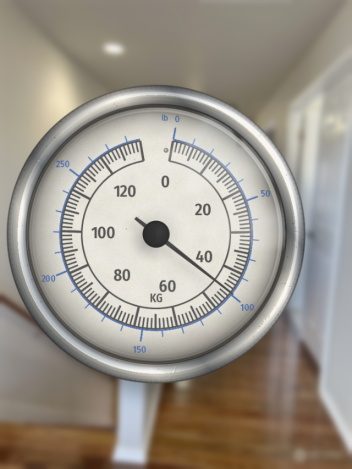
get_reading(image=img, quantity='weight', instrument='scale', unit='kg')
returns 45 kg
